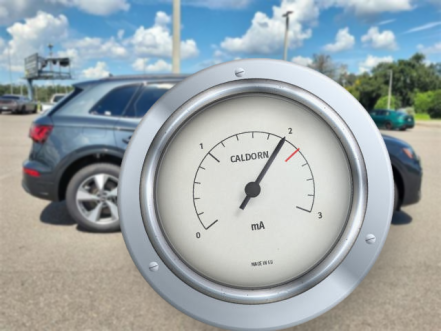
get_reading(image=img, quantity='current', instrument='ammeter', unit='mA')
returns 2 mA
